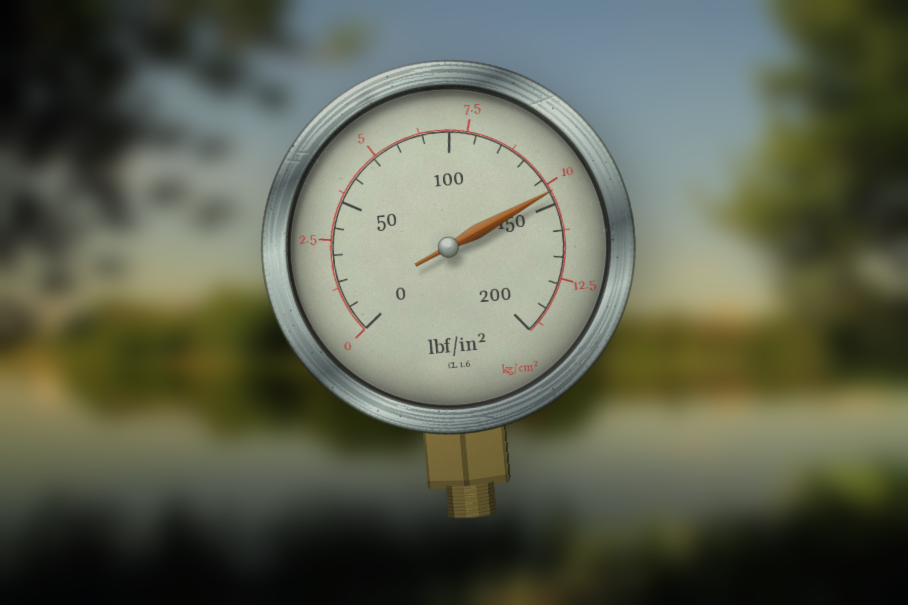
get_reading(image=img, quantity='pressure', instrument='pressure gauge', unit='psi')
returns 145 psi
